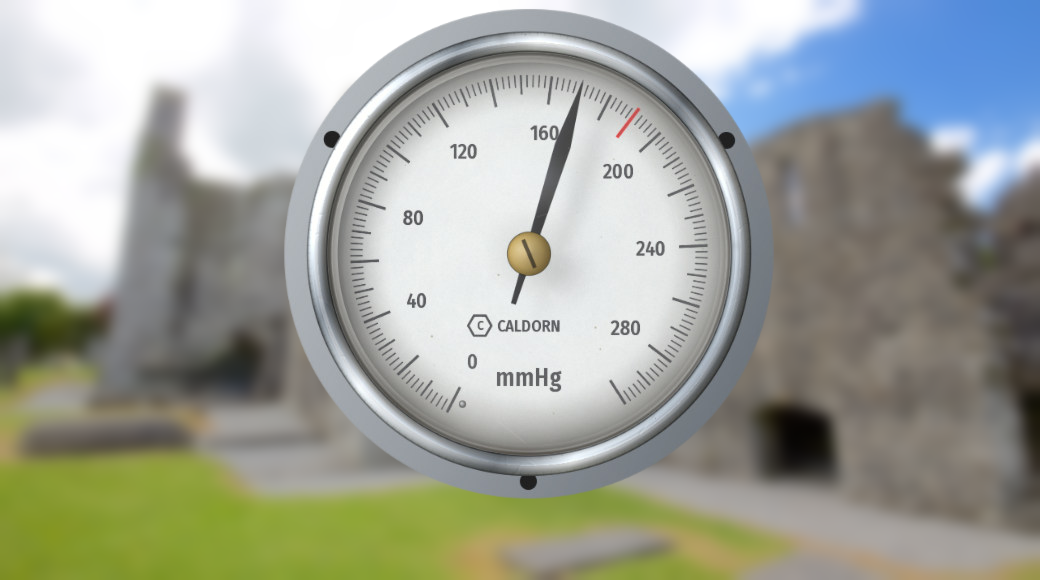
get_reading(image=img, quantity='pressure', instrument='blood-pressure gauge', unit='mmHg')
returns 170 mmHg
